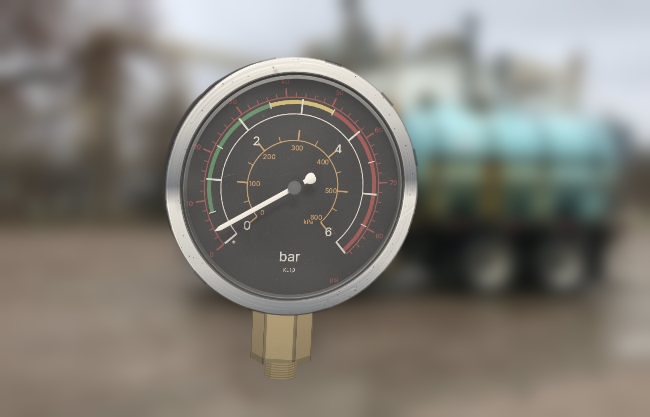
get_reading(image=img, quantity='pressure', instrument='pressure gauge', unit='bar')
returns 0.25 bar
